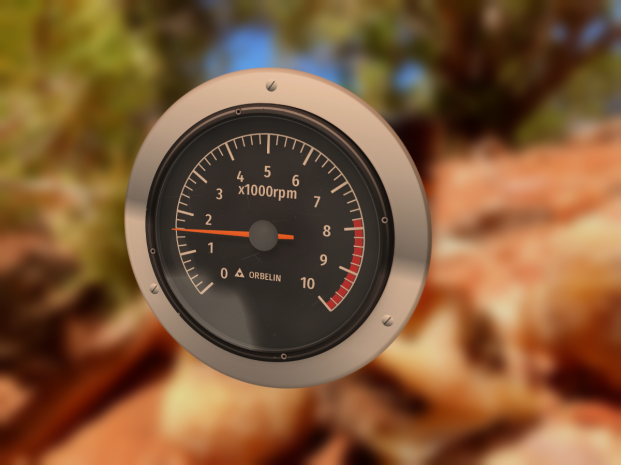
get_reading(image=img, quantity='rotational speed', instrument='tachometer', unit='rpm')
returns 1600 rpm
